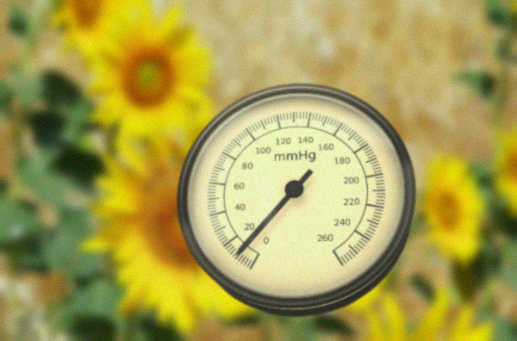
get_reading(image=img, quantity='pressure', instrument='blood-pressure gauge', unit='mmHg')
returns 10 mmHg
